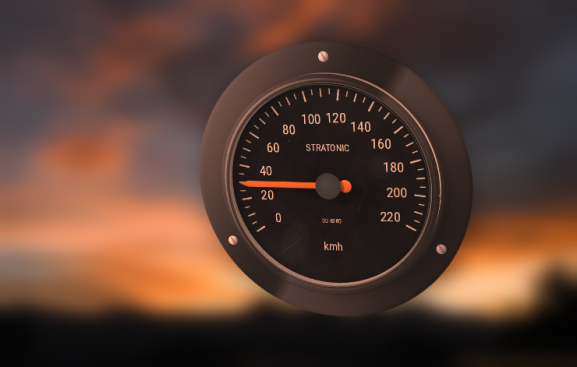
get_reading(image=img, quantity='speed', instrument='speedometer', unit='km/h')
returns 30 km/h
